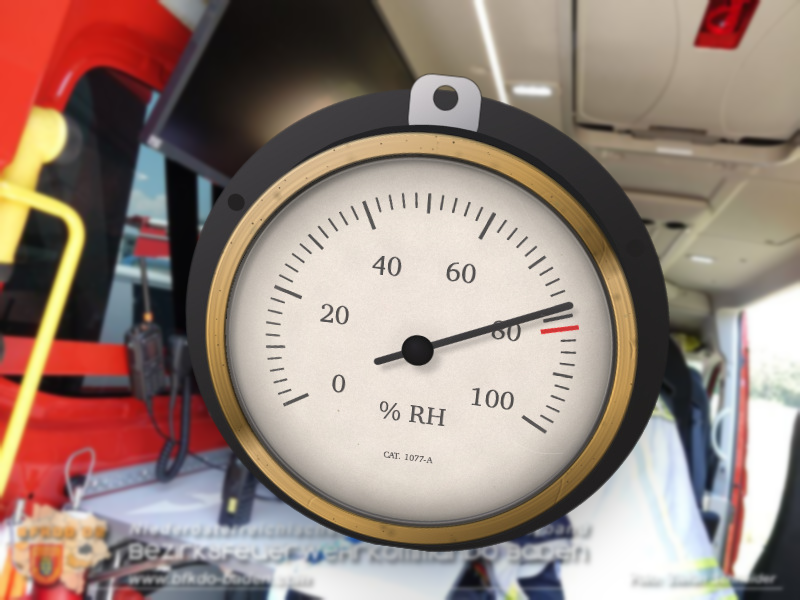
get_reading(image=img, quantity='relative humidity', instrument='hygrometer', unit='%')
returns 78 %
